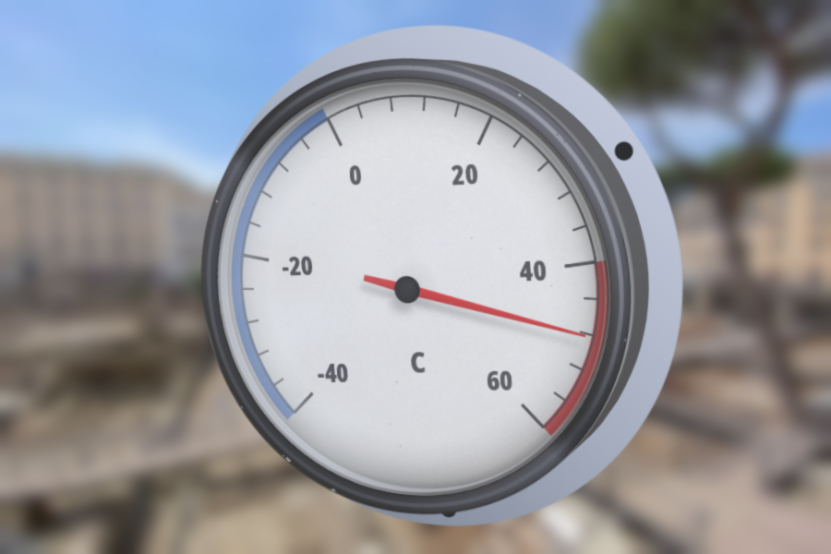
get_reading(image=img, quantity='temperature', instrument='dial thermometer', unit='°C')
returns 48 °C
